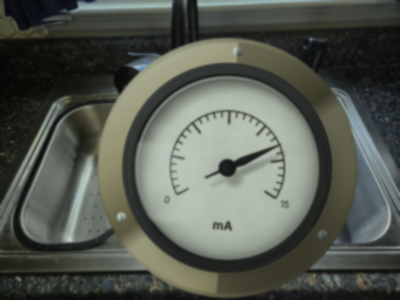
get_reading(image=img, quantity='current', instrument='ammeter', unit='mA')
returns 11.5 mA
